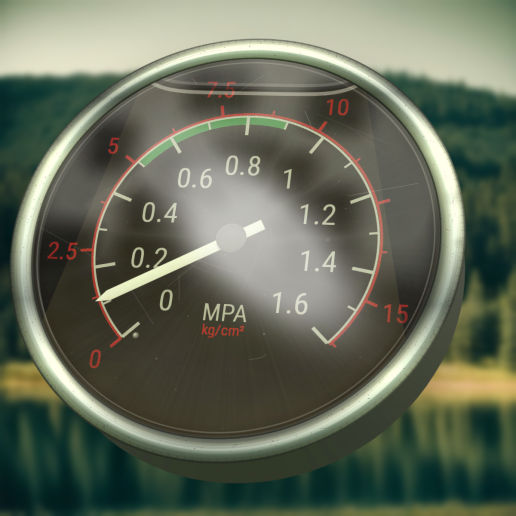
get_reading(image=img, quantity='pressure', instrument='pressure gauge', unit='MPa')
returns 0.1 MPa
